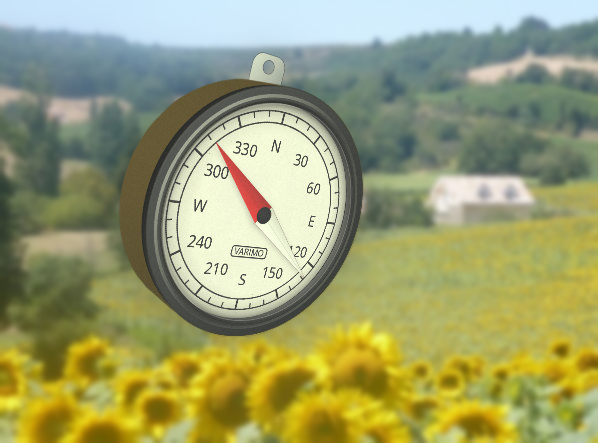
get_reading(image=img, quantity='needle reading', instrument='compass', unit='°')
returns 310 °
